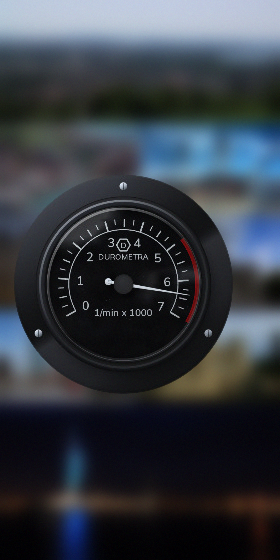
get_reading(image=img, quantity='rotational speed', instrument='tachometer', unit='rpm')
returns 6375 rpm
